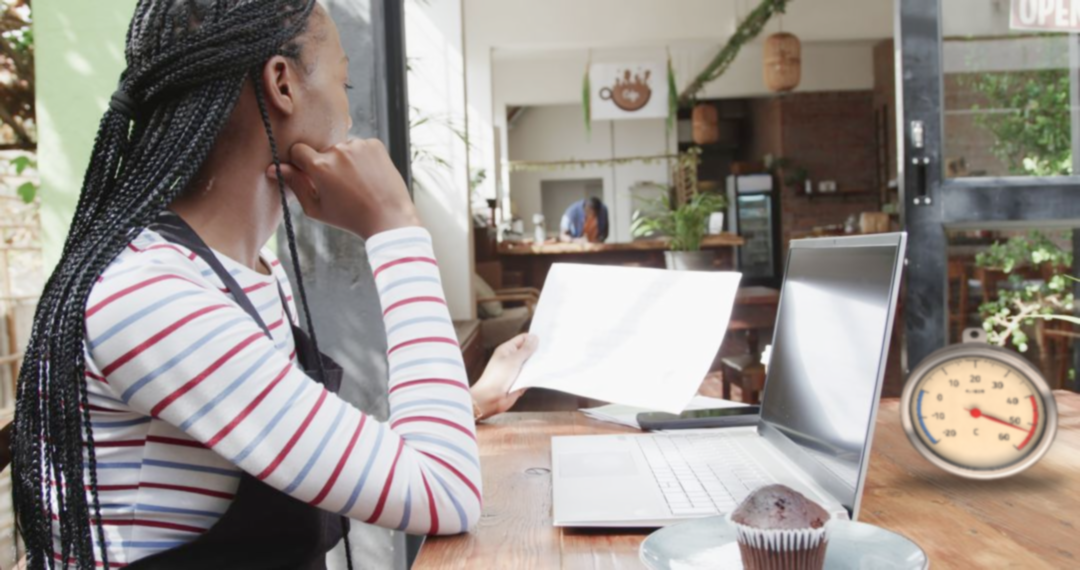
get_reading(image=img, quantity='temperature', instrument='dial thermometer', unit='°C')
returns 52.5 °C
